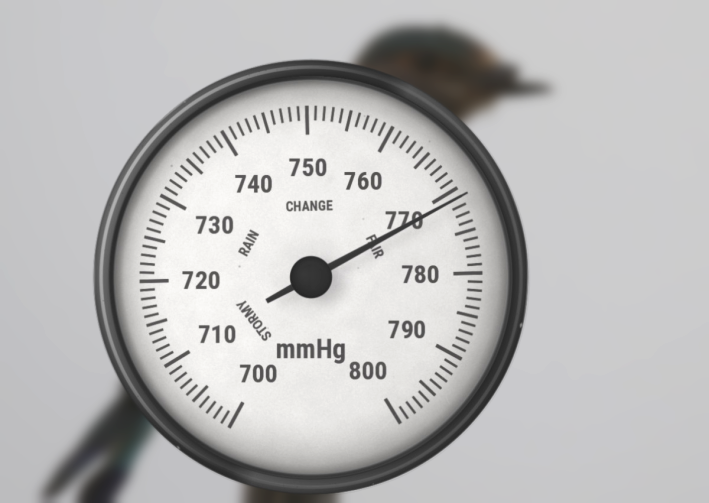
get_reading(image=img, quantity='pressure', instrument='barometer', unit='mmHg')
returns 771 mmHg
